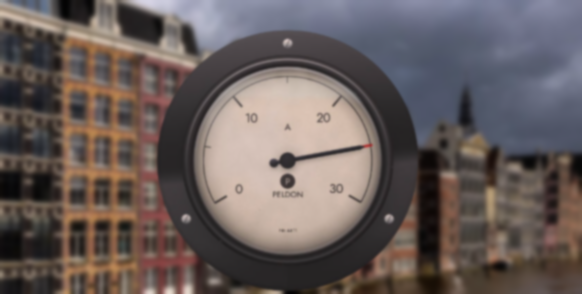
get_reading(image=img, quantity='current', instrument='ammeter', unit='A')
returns 25 A
